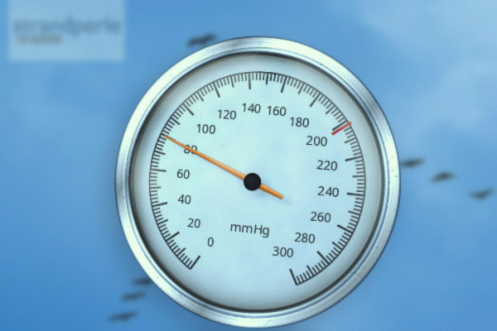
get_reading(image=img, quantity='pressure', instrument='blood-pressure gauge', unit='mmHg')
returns 80 mmHg
